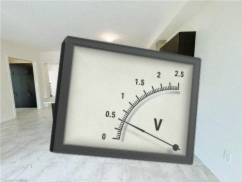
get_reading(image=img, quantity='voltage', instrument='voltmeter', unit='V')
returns 0.5 V
